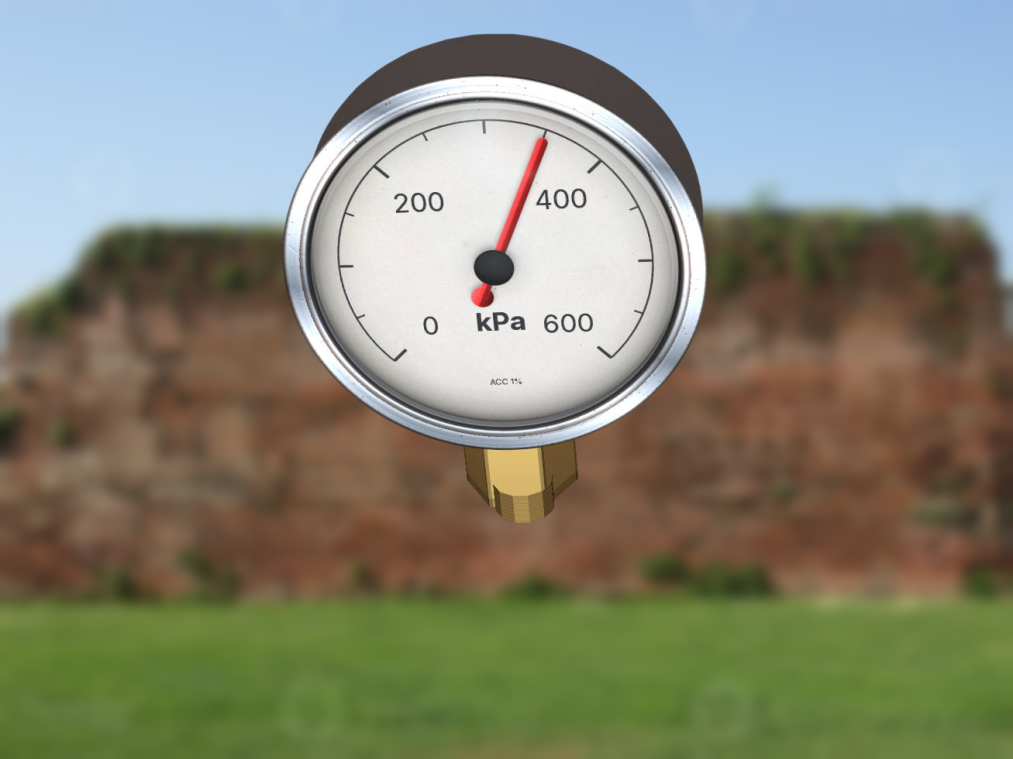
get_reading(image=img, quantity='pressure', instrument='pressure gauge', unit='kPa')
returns 350 kPa
